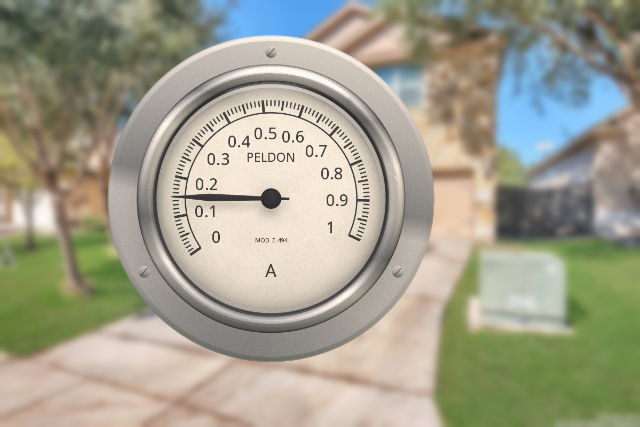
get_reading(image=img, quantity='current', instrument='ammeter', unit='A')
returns 0.15 A
